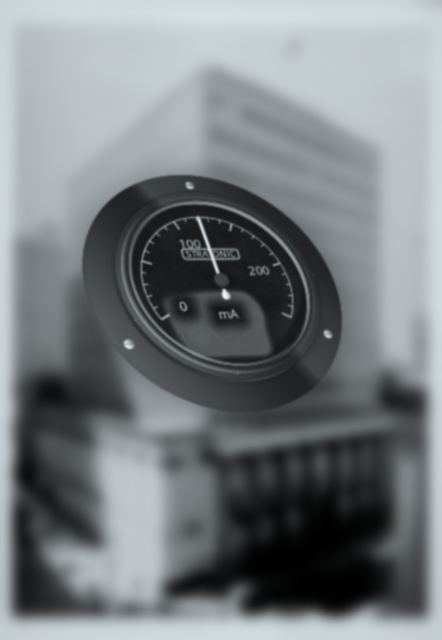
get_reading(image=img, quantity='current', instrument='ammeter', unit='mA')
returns 120 mA
